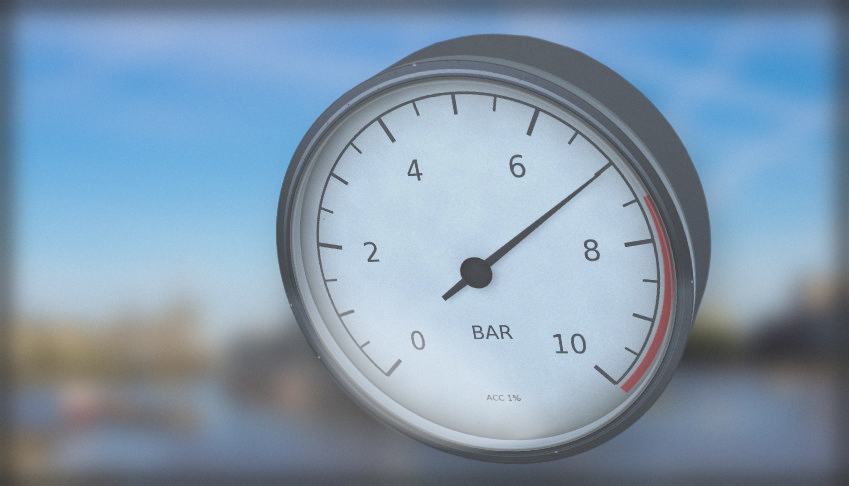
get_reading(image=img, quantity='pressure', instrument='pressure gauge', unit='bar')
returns 7 bar
